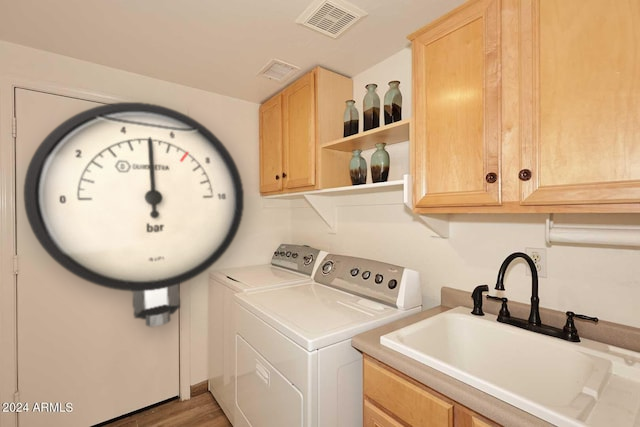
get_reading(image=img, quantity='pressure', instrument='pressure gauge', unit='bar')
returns 5 bar
